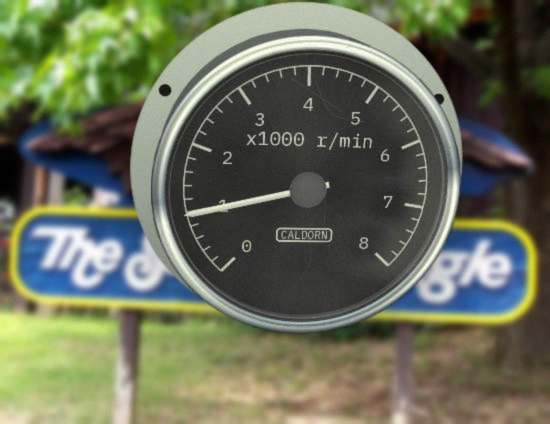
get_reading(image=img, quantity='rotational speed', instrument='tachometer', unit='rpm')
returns 1000 rpm
